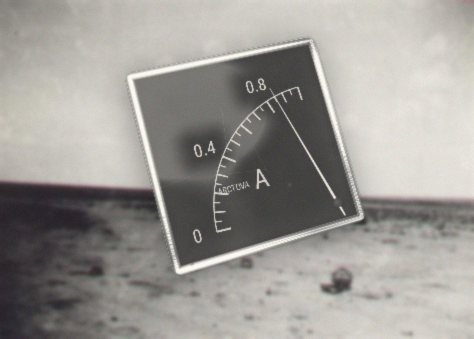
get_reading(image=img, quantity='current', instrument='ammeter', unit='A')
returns 0.85 A
